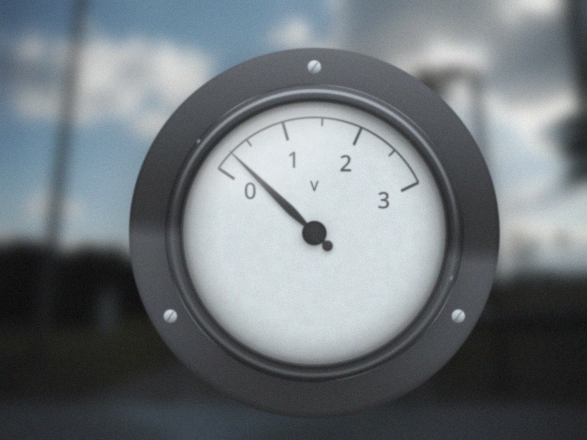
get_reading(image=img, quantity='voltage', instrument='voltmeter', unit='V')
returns 0.25 V
